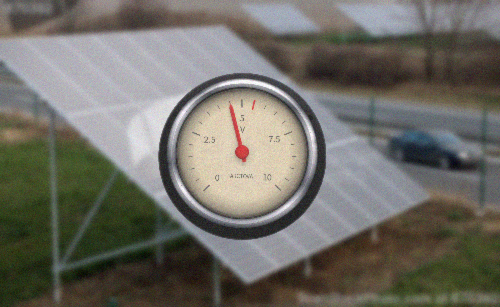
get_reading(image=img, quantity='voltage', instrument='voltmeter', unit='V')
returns 4.5 V
